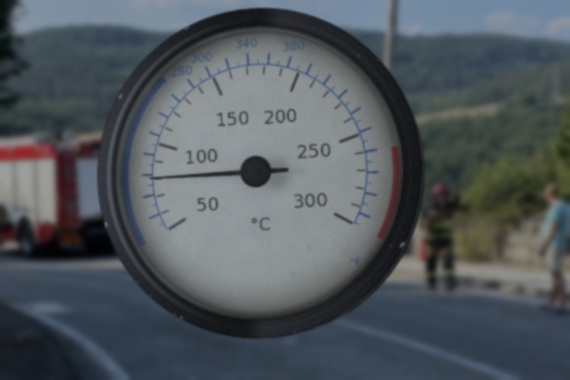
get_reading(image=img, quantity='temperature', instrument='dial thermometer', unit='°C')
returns 80 °C
